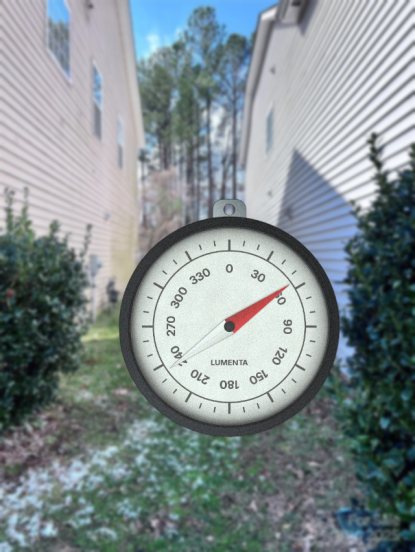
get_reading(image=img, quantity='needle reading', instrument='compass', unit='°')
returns 55 °
